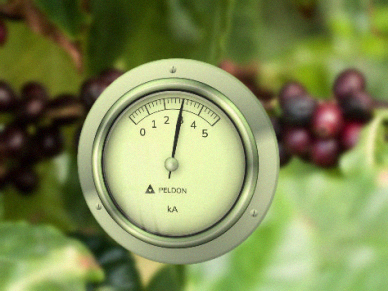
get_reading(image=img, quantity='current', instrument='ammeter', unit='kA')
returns 3 kA
